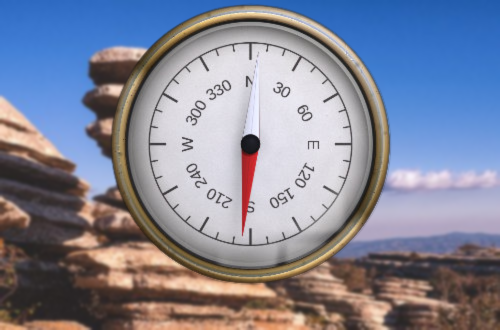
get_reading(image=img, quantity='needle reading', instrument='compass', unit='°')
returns 185 °
